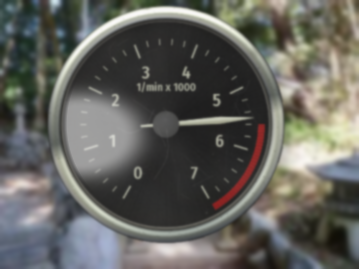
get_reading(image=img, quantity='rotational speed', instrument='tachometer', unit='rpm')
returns 5500 rpm
